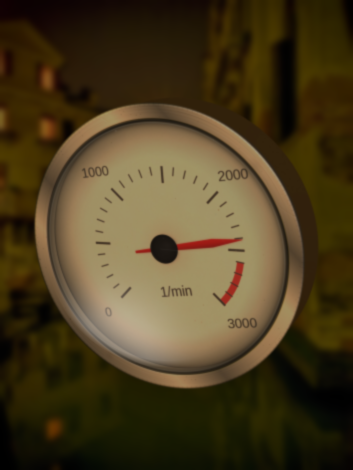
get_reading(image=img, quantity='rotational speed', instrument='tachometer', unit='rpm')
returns 2400 rpm
